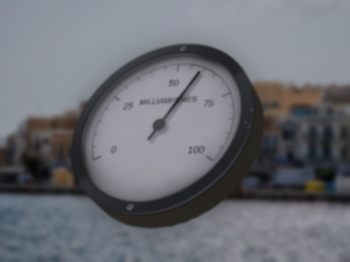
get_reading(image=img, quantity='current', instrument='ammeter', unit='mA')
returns 60 mA
